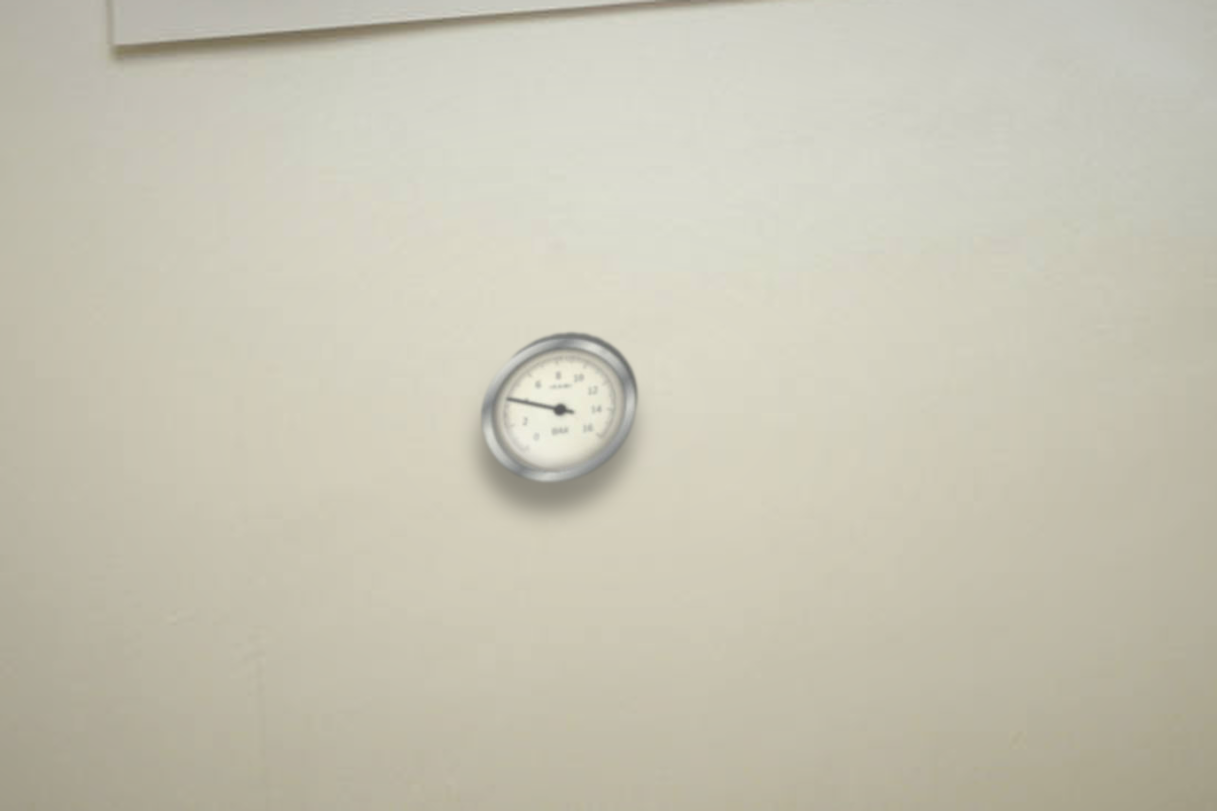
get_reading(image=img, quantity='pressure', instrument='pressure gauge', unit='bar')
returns 4 bar
